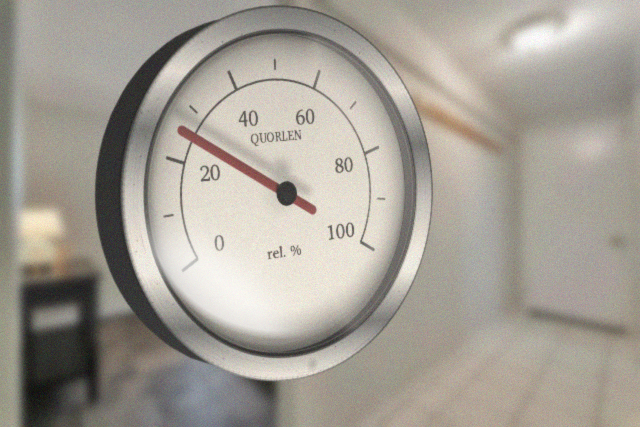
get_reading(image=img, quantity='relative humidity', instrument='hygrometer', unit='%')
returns 25 %
